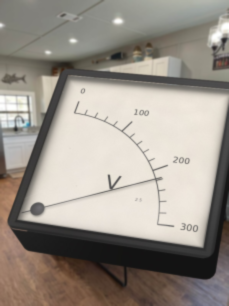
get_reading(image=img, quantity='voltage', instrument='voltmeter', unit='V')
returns 220 V
